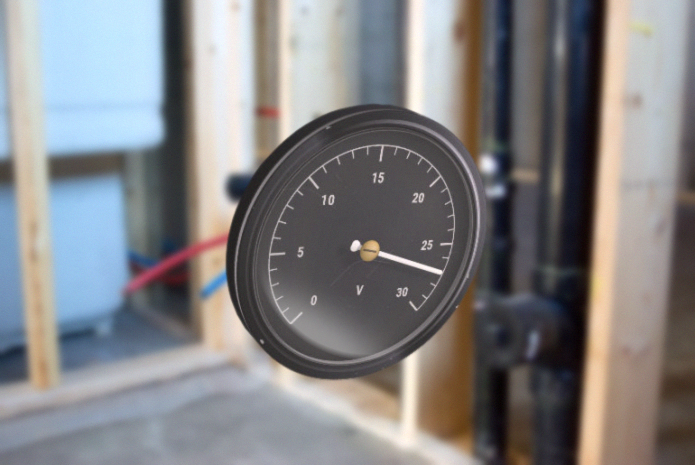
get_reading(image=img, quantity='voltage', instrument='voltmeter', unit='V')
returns 27 V
